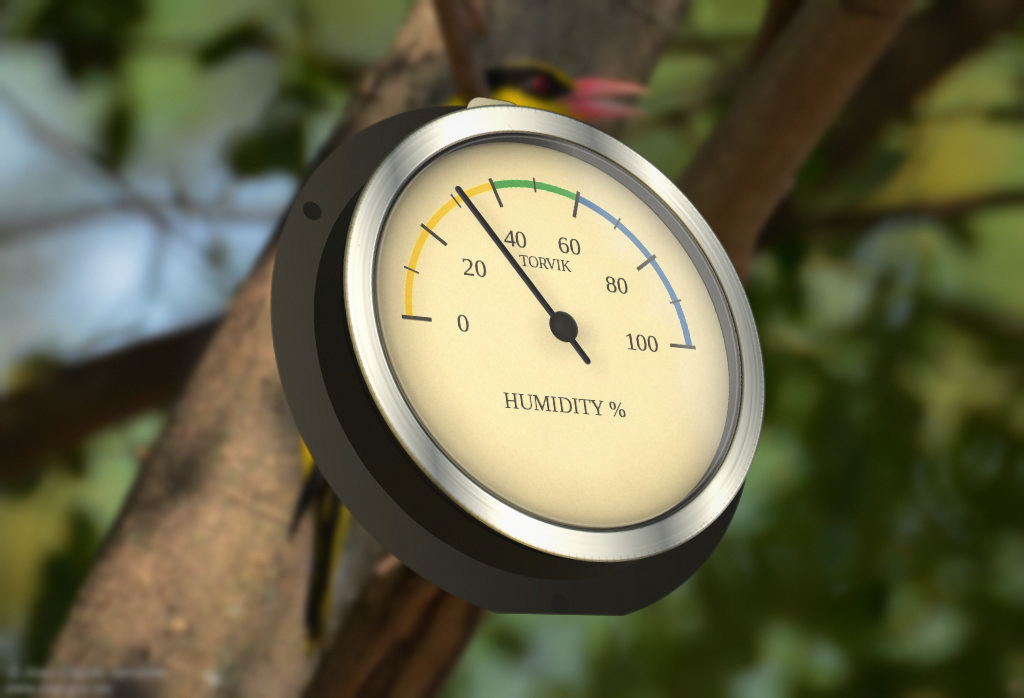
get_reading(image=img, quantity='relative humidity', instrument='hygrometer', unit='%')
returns 30 %
